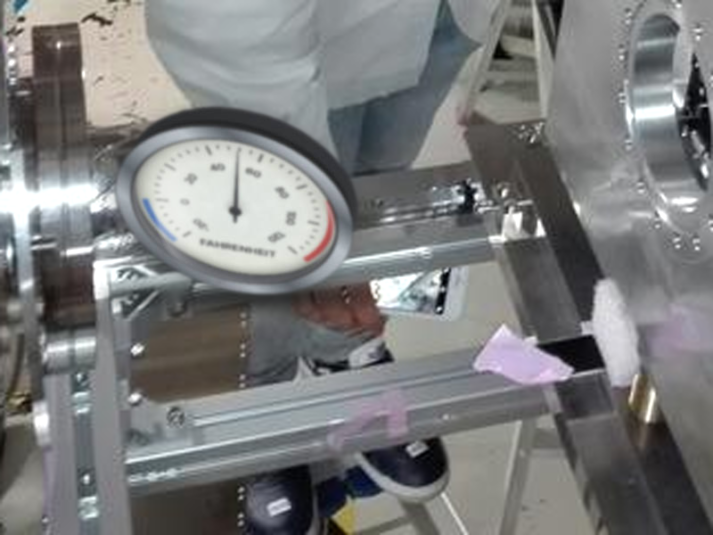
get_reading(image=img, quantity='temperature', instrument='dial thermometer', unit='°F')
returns 52 °F
